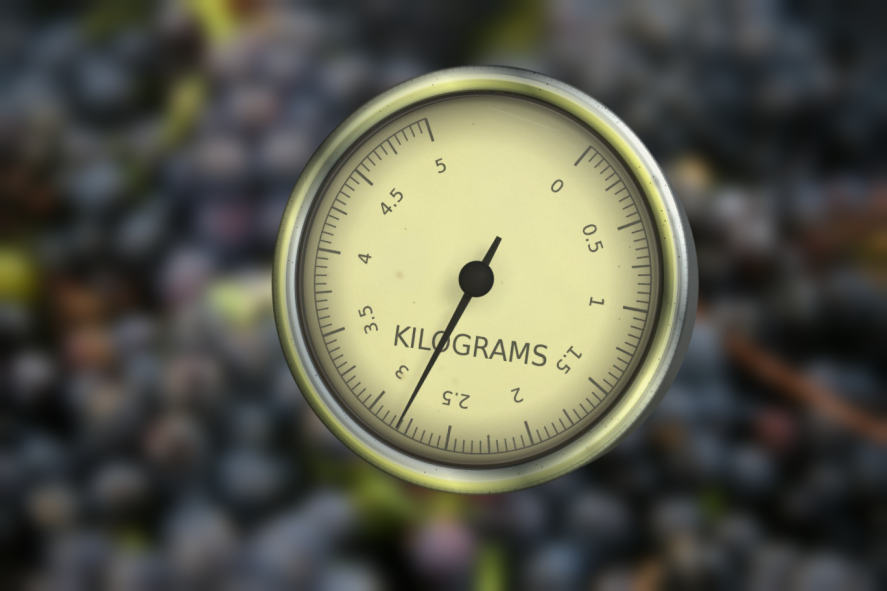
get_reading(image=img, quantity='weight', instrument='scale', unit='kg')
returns 2.8 kg
